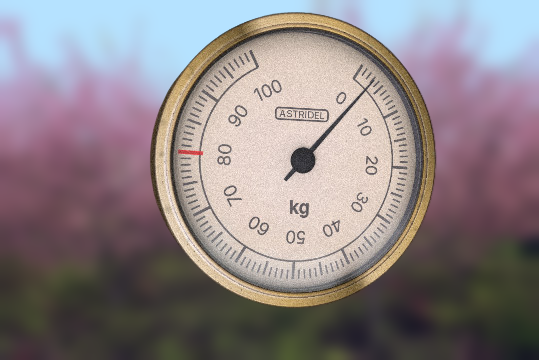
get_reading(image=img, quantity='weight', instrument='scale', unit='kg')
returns 3 kg
